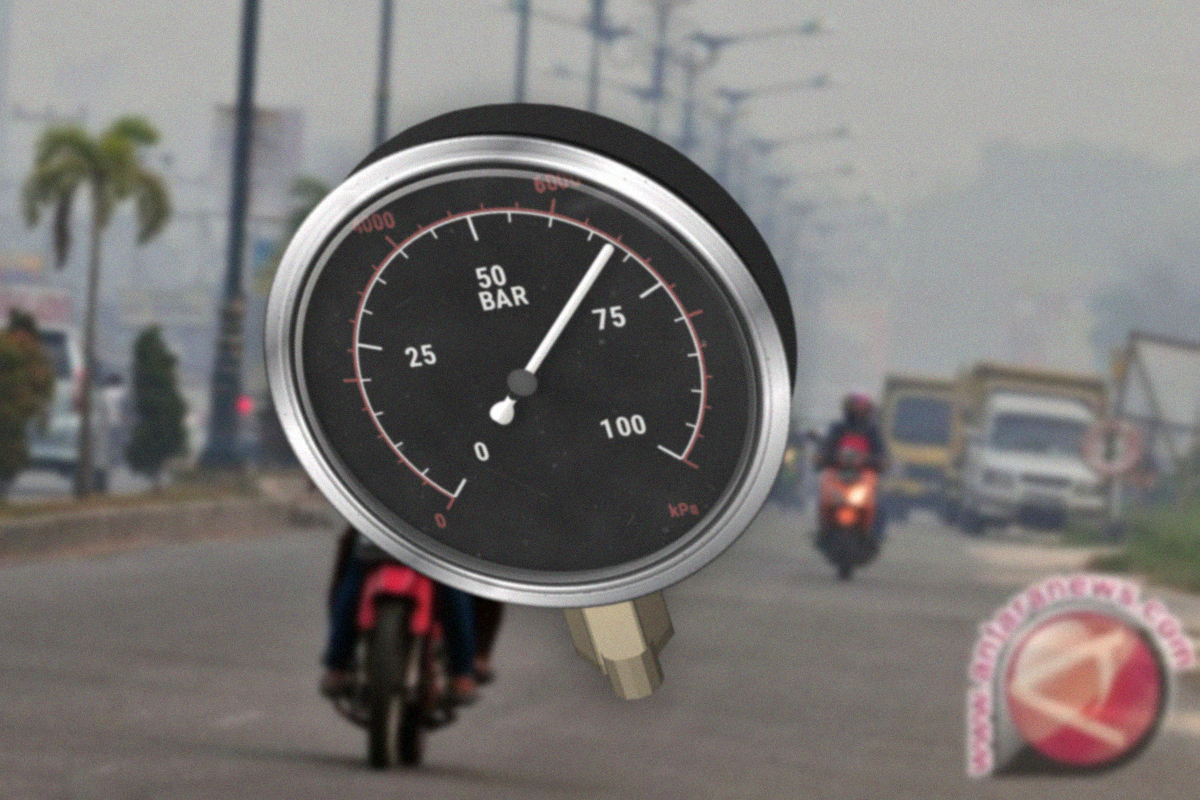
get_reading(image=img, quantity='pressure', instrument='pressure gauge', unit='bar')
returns 67.5 bar
